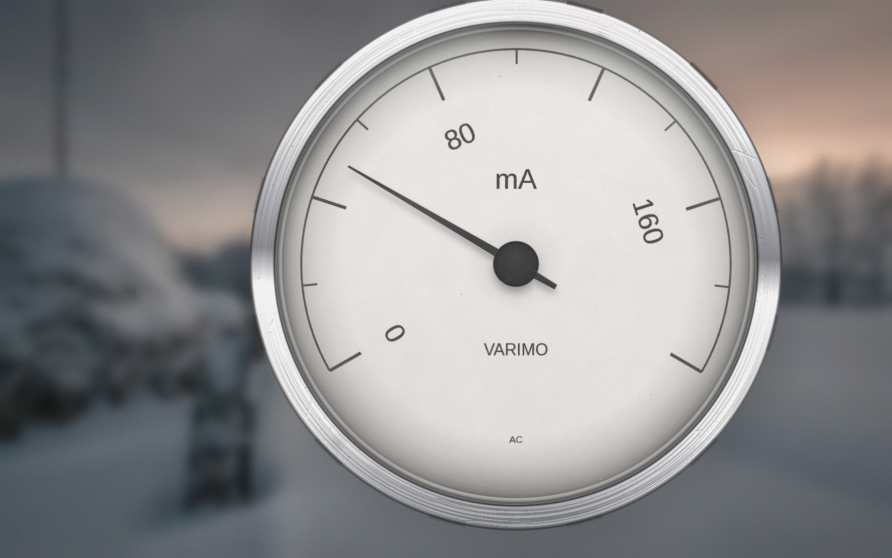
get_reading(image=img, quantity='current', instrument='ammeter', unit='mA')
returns 50 mA
